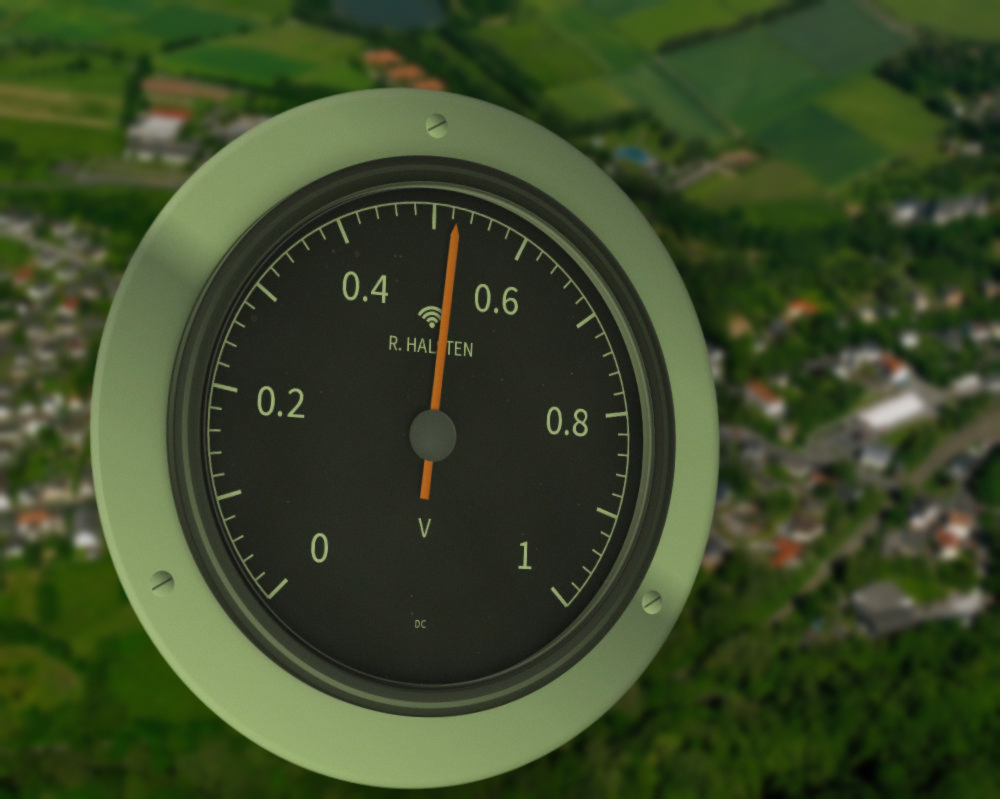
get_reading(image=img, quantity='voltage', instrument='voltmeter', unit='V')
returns 0.52 V
